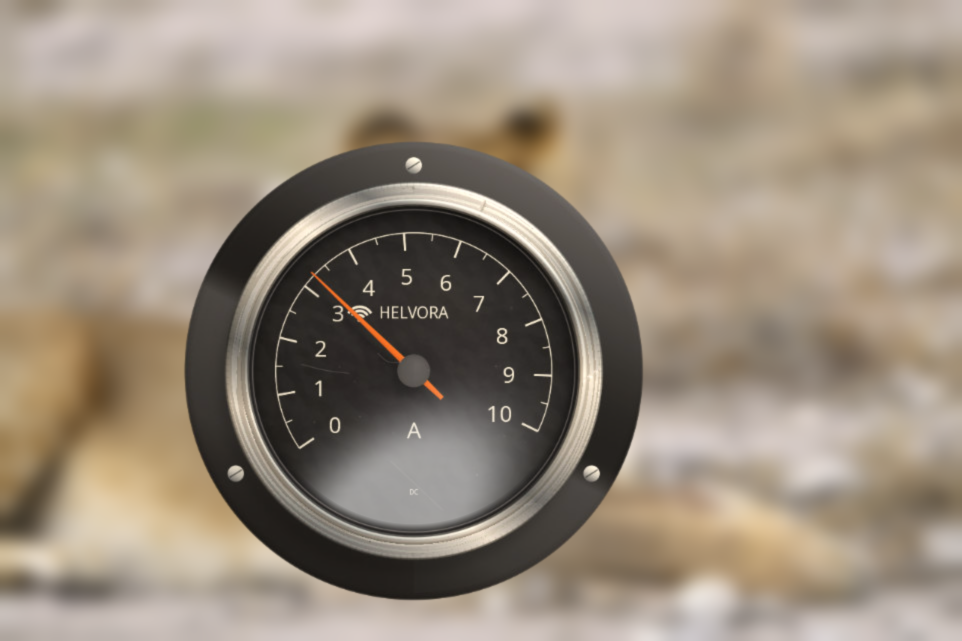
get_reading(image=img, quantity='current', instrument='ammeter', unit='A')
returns 3.25 A
